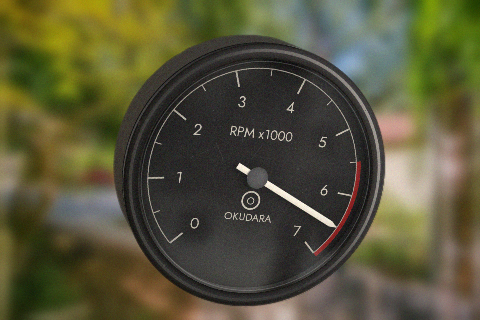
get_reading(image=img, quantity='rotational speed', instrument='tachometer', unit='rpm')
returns 6500 rpm
